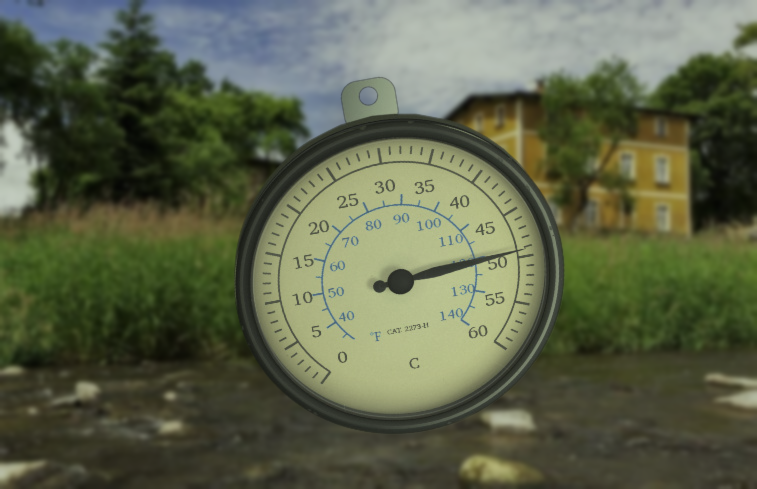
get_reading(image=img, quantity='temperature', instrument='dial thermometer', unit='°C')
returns 49 °C
